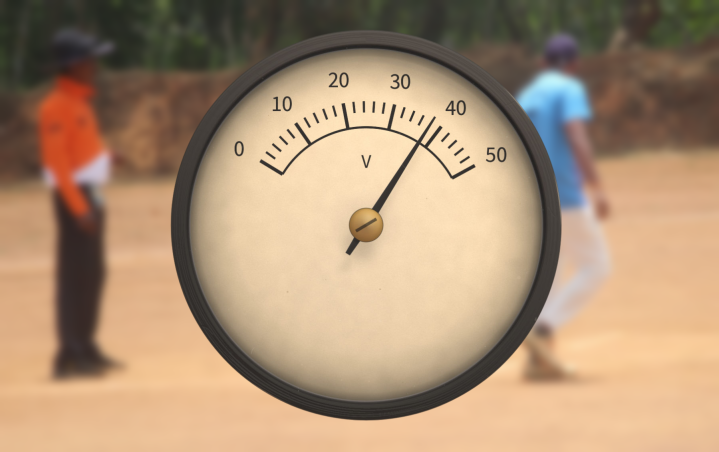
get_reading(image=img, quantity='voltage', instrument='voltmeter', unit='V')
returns 38 V
